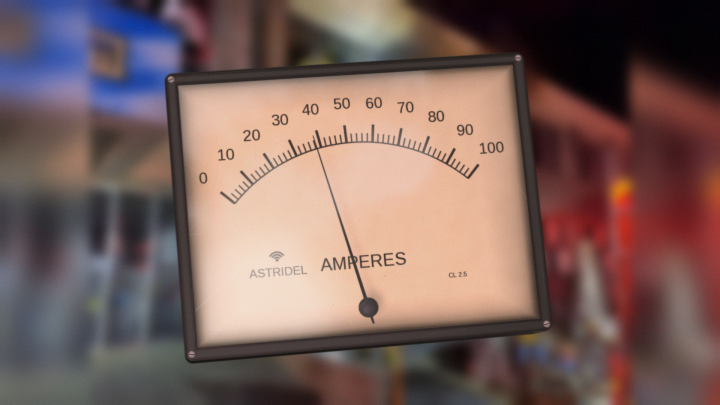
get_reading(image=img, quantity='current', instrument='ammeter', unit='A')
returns 38 A
